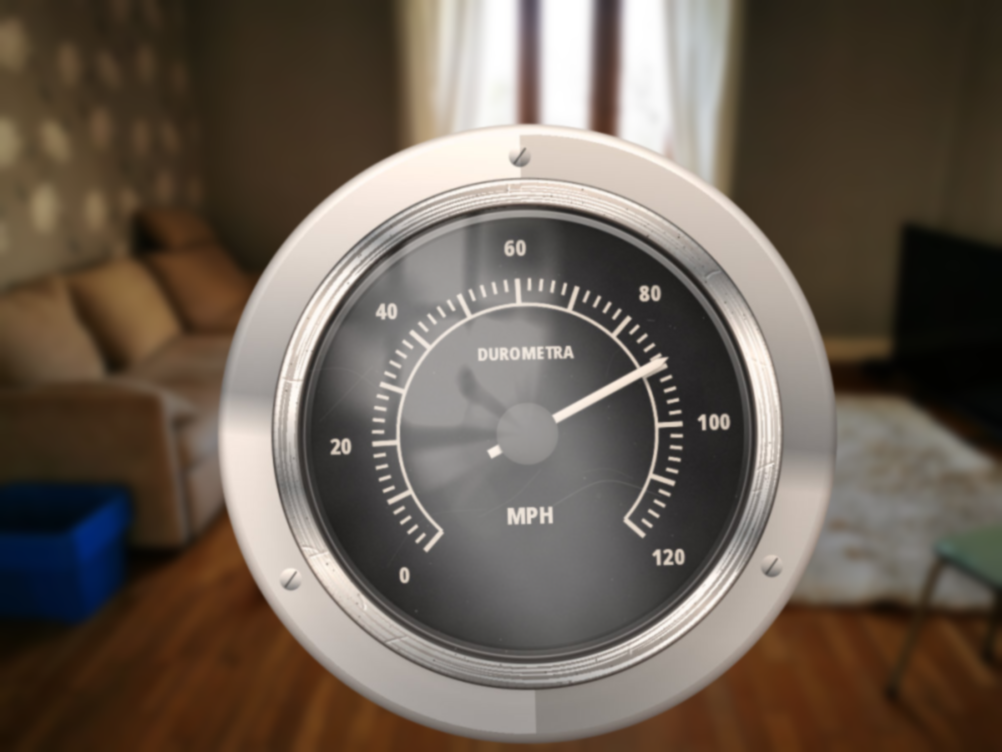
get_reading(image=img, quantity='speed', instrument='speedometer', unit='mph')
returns 89 mph
